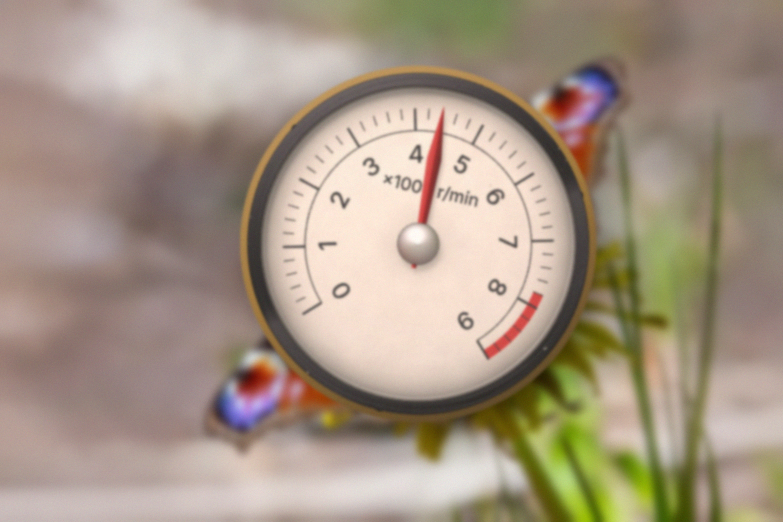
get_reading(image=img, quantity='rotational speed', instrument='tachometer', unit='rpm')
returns 4400 rpm
